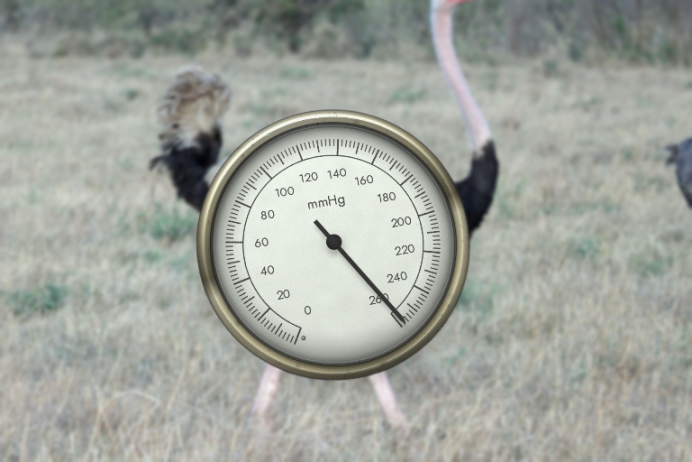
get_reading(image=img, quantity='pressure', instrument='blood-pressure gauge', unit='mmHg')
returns 258 mmHg
